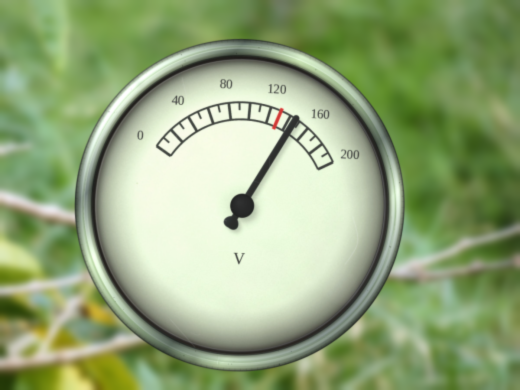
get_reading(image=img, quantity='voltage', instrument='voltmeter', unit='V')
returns 145 V
